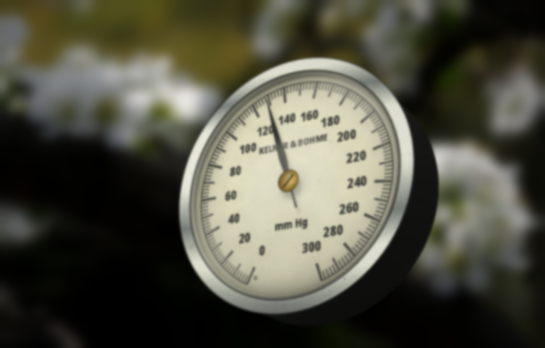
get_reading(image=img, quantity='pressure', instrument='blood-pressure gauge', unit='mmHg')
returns 130 mmHg
